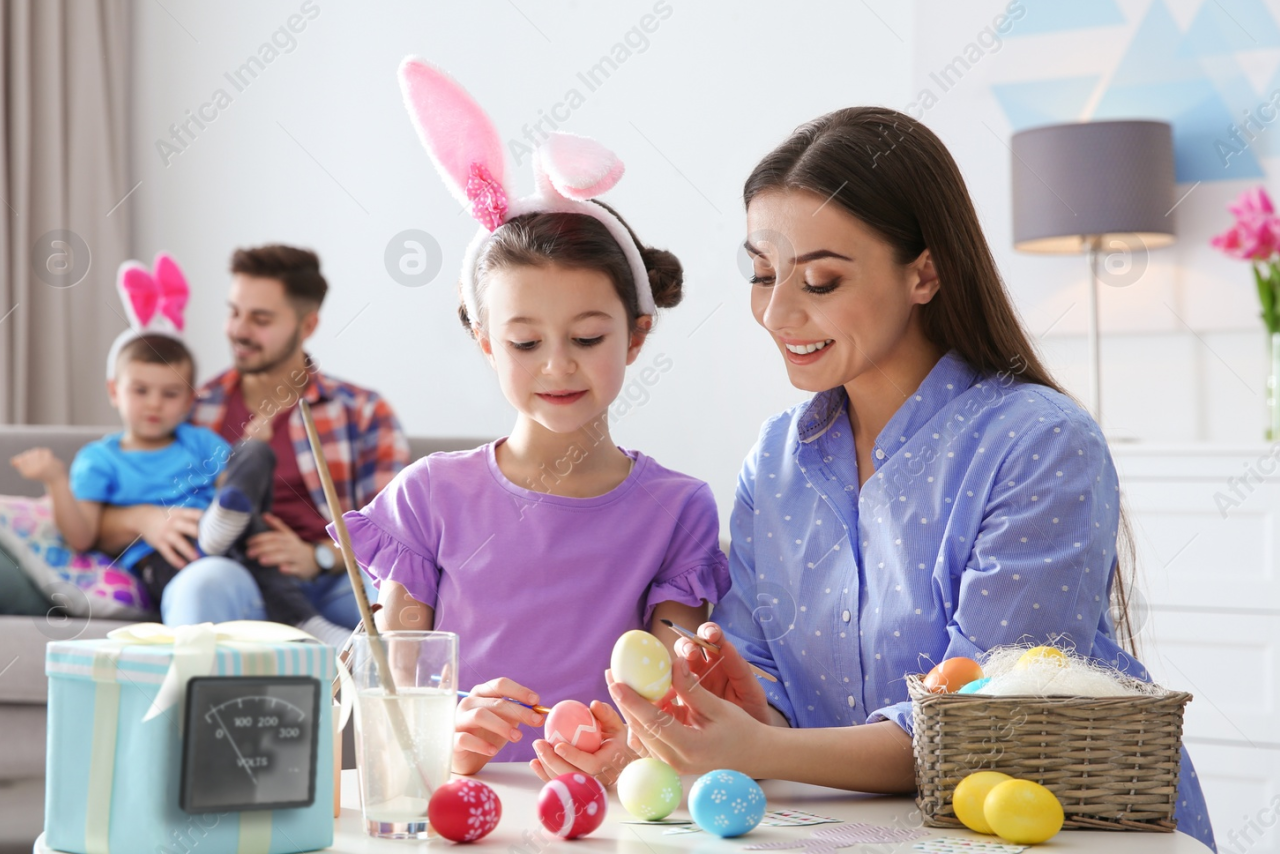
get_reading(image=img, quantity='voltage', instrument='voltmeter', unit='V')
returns 25 V
